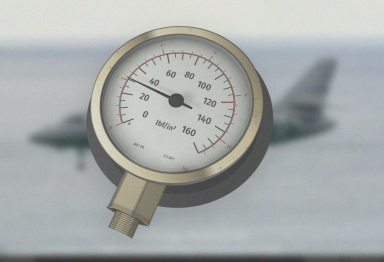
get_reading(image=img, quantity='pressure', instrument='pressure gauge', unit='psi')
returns 30 psi
